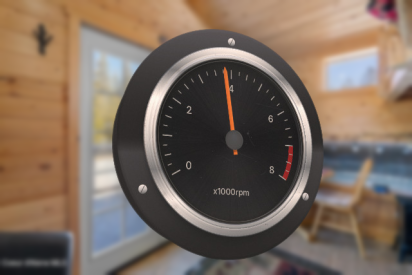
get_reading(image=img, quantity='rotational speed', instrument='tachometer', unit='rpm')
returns 3750 rpm
